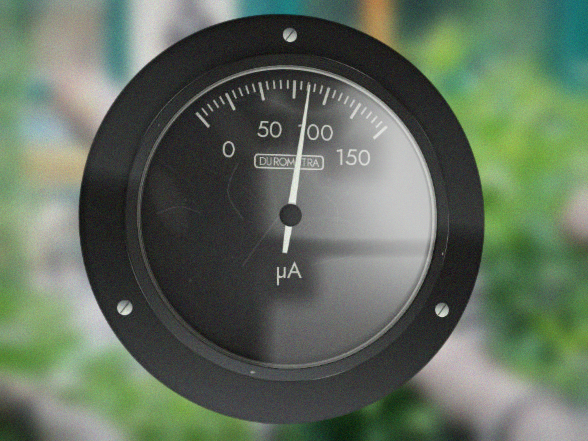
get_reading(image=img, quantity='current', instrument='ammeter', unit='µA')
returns 85 µA
